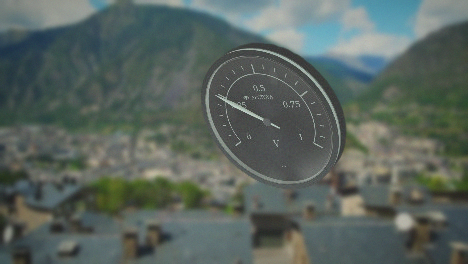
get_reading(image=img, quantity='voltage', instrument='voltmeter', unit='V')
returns 0.25 V
